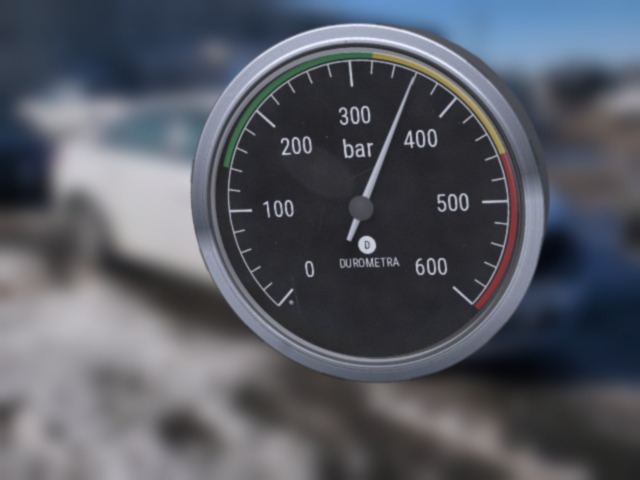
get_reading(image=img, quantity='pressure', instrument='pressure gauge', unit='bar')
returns 360 bar
